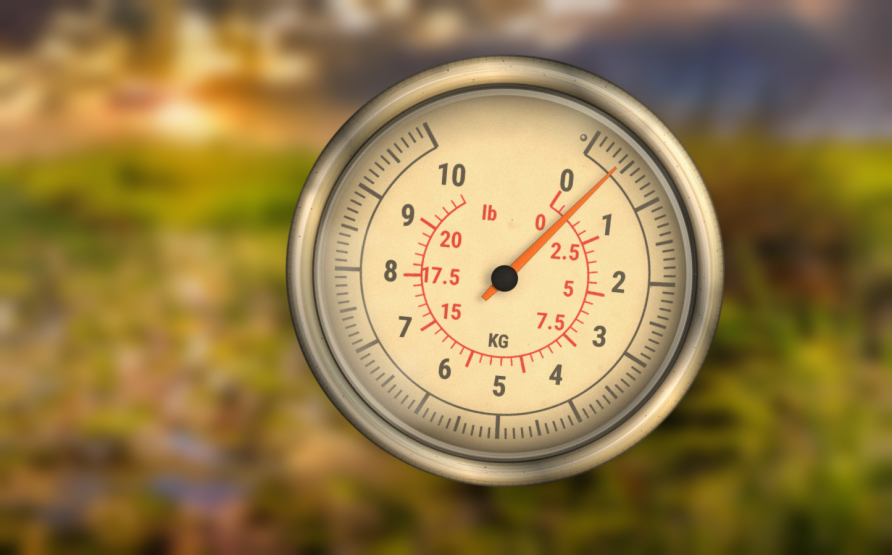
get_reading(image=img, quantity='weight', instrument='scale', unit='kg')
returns 0.4 kg
